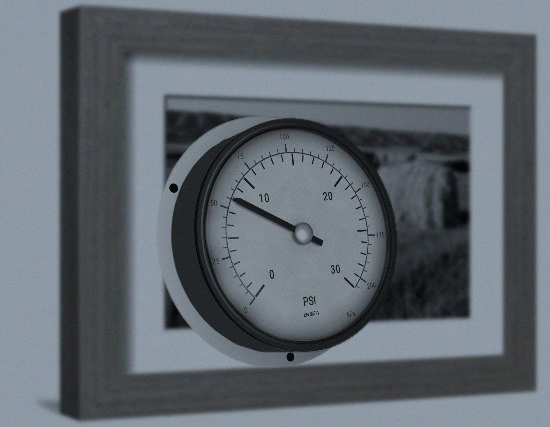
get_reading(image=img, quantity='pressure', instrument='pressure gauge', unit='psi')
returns 8 psi
